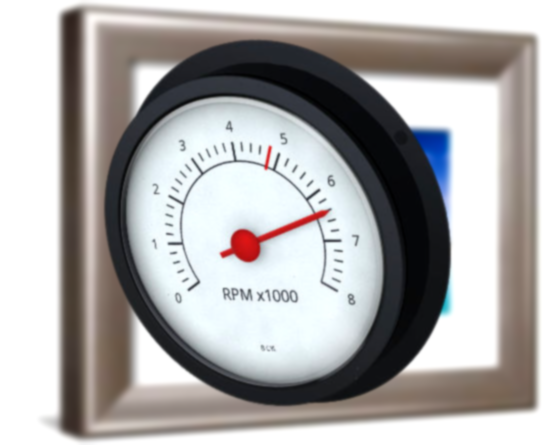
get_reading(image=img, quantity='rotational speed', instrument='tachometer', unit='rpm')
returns 6400 rpm
